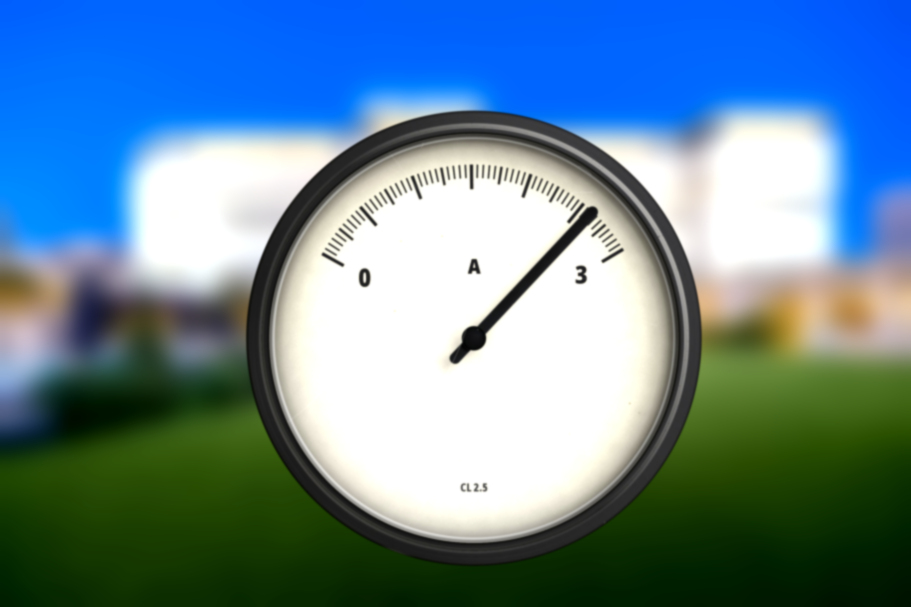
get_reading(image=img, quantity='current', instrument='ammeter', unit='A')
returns 2.6 A
